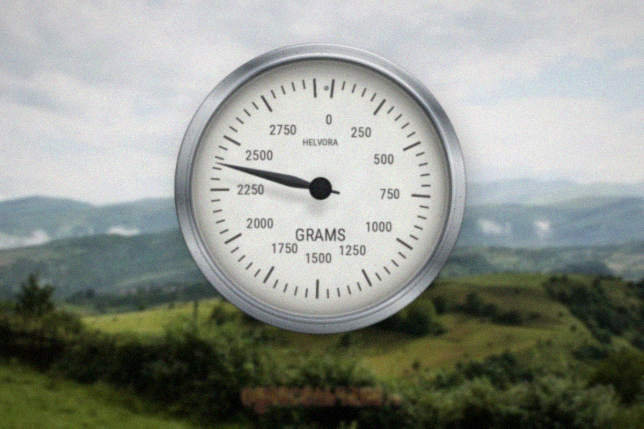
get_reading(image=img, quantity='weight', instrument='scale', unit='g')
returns 2375 g
